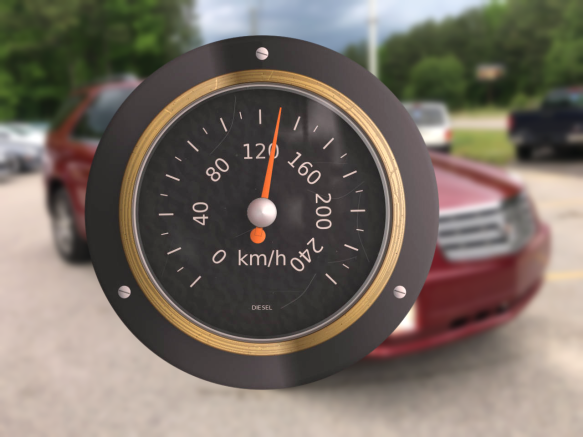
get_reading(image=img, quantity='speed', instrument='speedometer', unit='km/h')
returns 130 km/h
